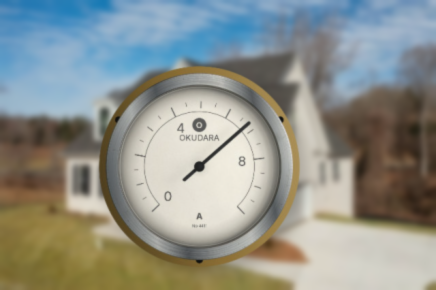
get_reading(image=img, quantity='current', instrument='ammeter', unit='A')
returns 6.75 A
